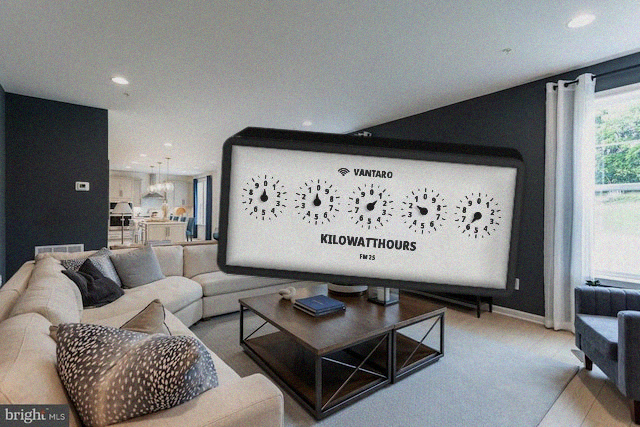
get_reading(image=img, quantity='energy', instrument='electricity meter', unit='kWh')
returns 116 kWh
